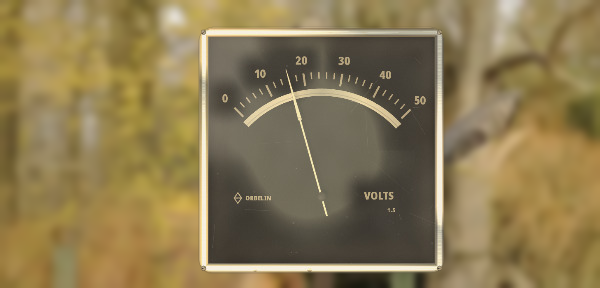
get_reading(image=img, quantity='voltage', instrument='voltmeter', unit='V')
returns 16 V
